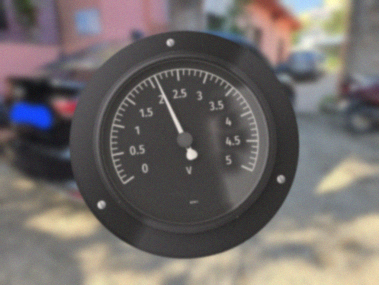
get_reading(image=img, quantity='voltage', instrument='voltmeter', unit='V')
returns 2.1 V
